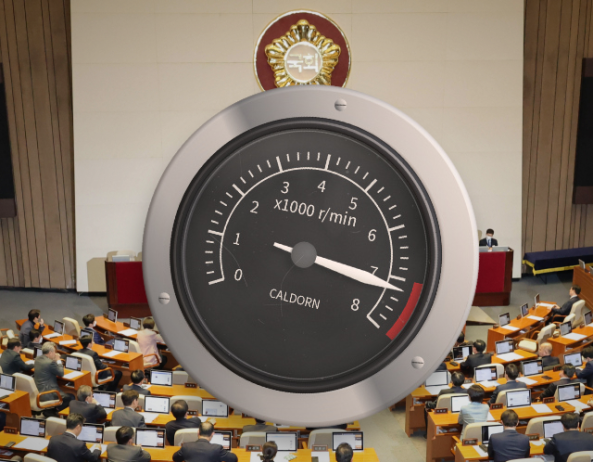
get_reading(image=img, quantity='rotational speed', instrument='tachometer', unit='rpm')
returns 7200 rpm
